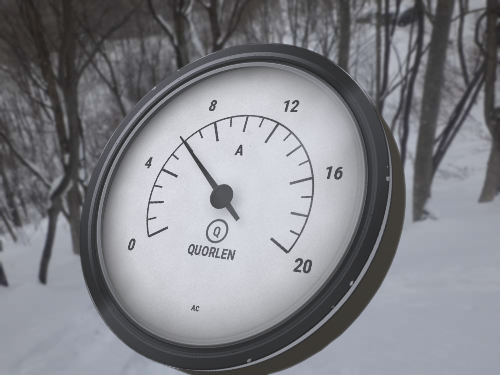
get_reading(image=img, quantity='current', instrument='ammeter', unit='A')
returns 6 A
